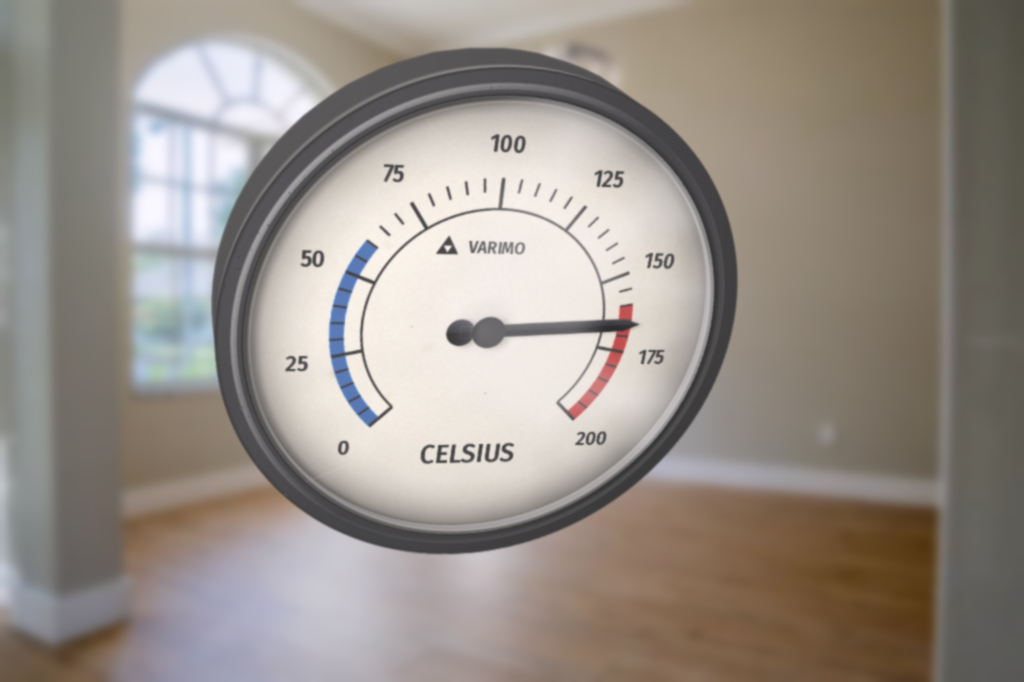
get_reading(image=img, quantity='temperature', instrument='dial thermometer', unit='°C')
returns 165 °C
